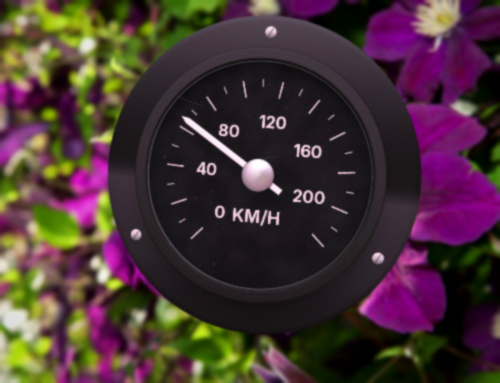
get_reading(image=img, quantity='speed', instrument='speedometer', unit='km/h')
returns 65 km/h
